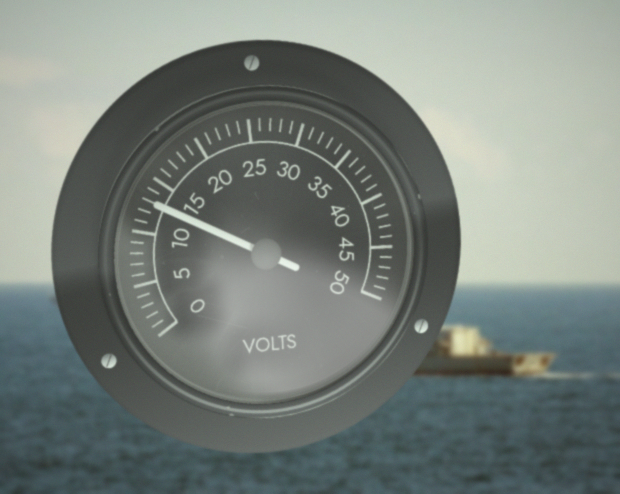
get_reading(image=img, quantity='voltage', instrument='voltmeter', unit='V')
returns 13 V
